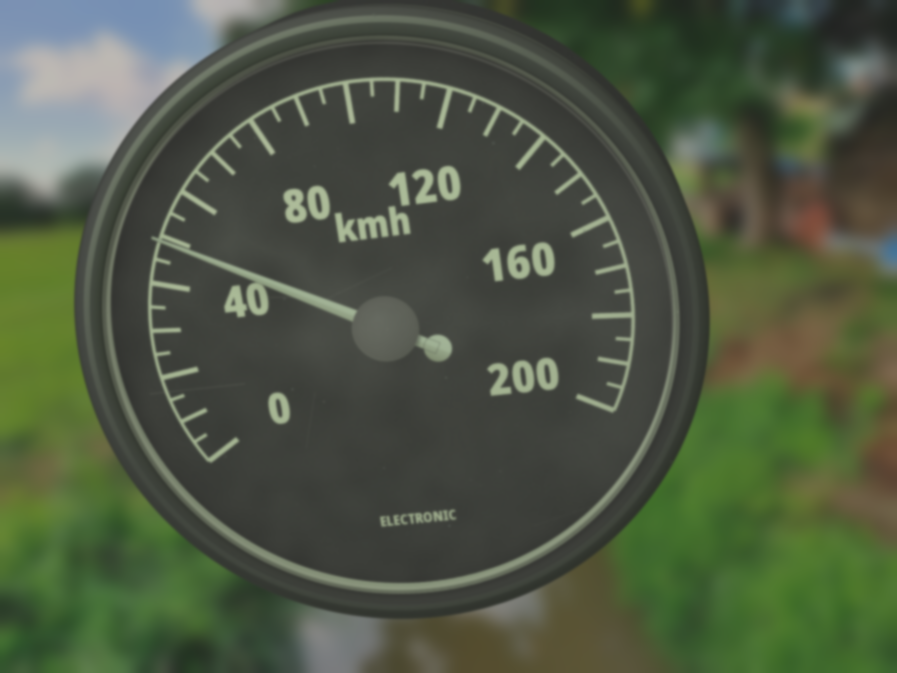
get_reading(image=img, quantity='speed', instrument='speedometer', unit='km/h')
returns 50 km/h
